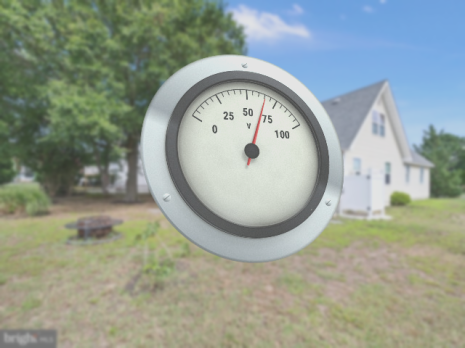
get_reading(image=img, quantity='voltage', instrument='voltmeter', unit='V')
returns 65 V
